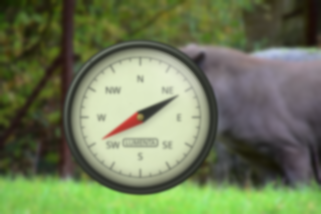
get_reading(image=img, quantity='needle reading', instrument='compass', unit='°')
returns 240 °
